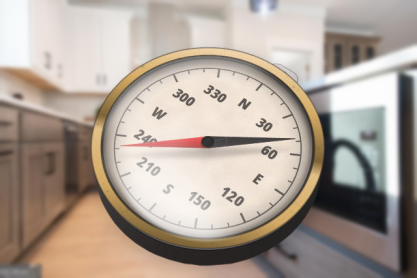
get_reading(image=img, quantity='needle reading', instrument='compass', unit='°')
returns 230 °
